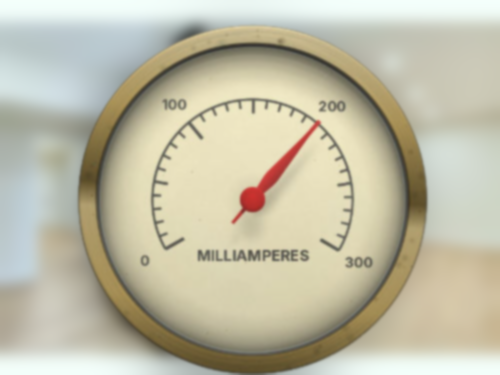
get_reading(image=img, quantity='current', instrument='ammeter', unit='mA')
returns 200 mA
